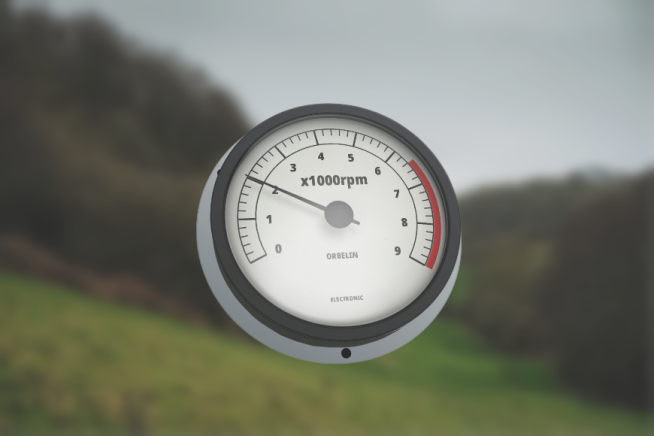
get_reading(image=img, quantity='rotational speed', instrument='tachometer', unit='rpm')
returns 2000 rpm
